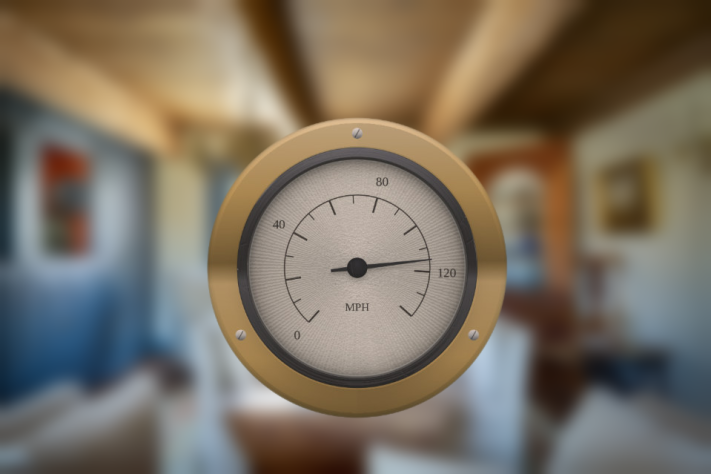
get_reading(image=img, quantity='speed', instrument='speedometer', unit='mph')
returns 115 mph
